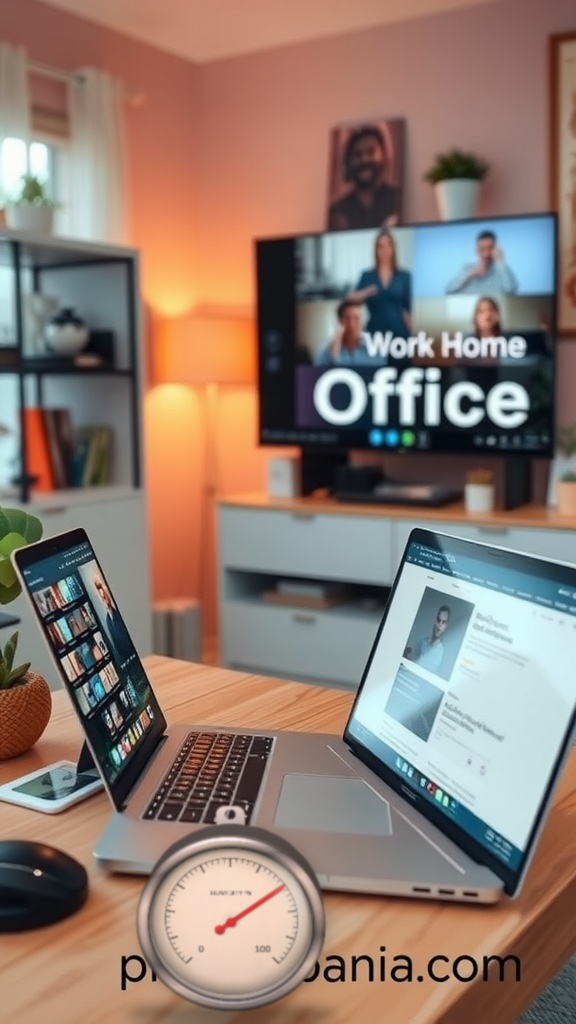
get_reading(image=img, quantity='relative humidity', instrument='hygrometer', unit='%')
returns 70 %
